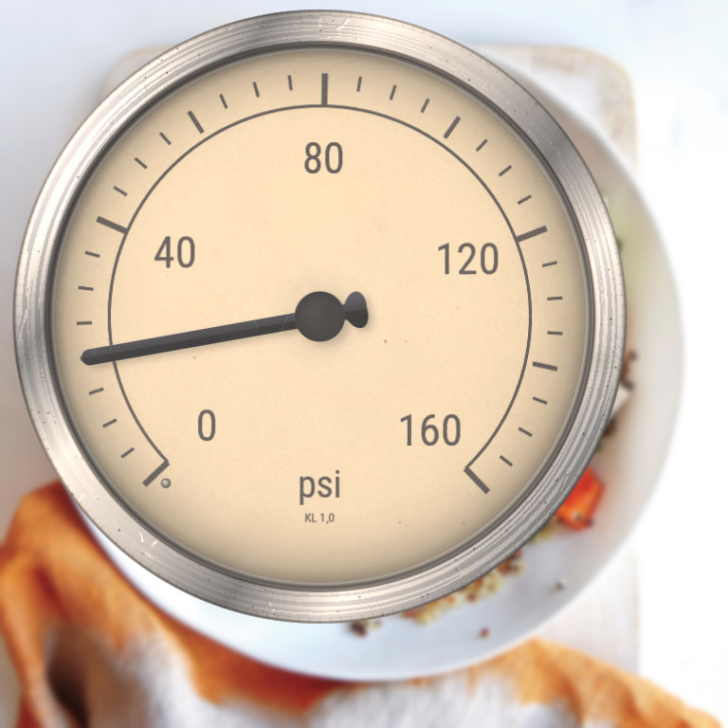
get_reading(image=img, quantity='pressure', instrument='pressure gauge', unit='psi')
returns 20 psi
